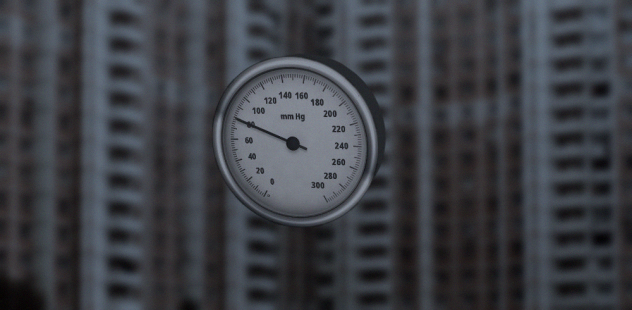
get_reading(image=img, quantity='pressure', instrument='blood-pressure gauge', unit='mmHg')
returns 80 mmHg
